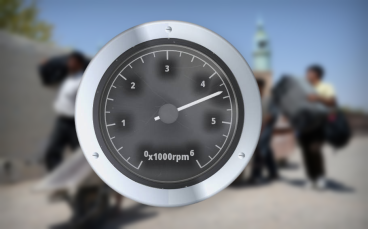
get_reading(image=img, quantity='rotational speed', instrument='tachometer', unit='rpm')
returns 4375 rpm
